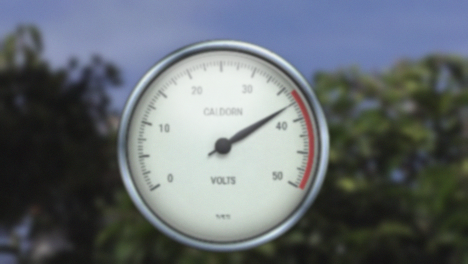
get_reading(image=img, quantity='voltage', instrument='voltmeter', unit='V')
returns 37.5 V
